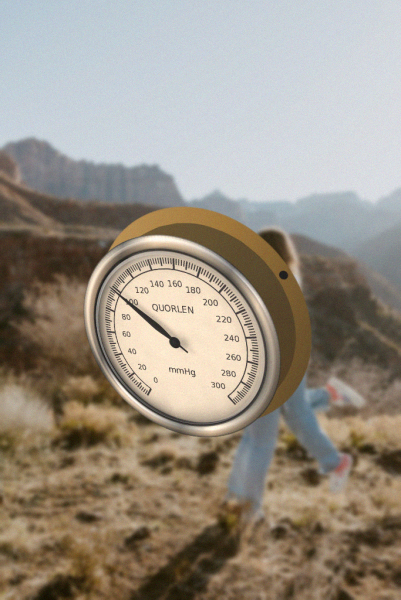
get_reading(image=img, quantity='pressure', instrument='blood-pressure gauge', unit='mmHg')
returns 100 mmHg
